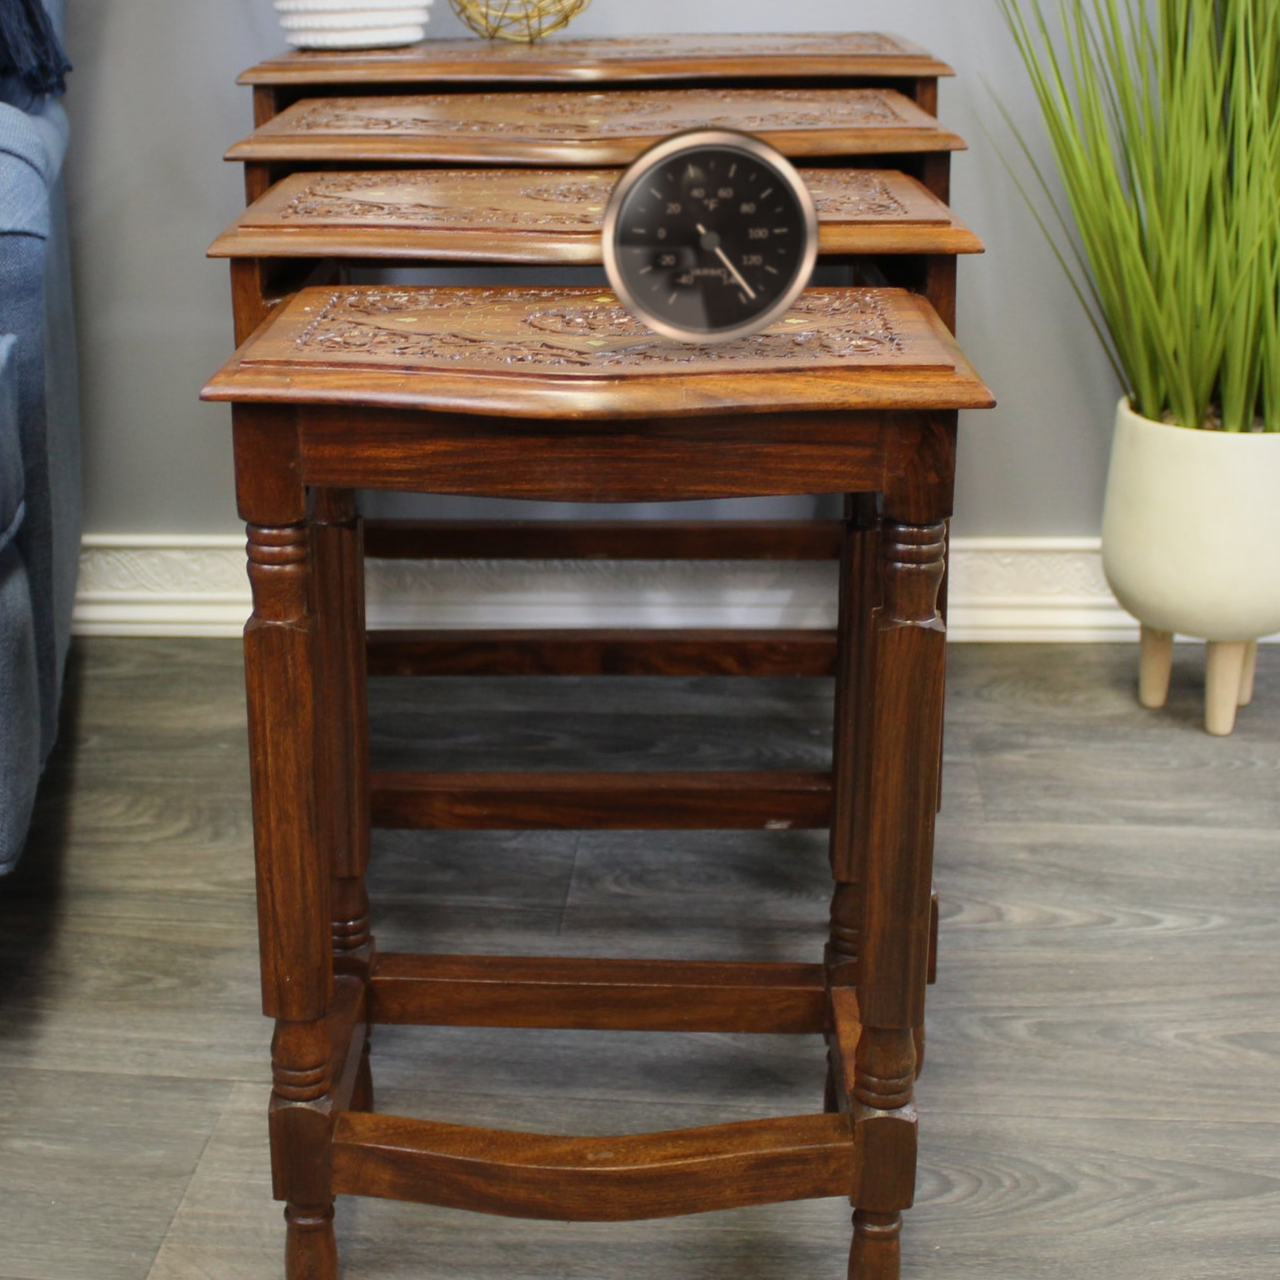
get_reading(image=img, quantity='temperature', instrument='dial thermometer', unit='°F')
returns 135 °F
